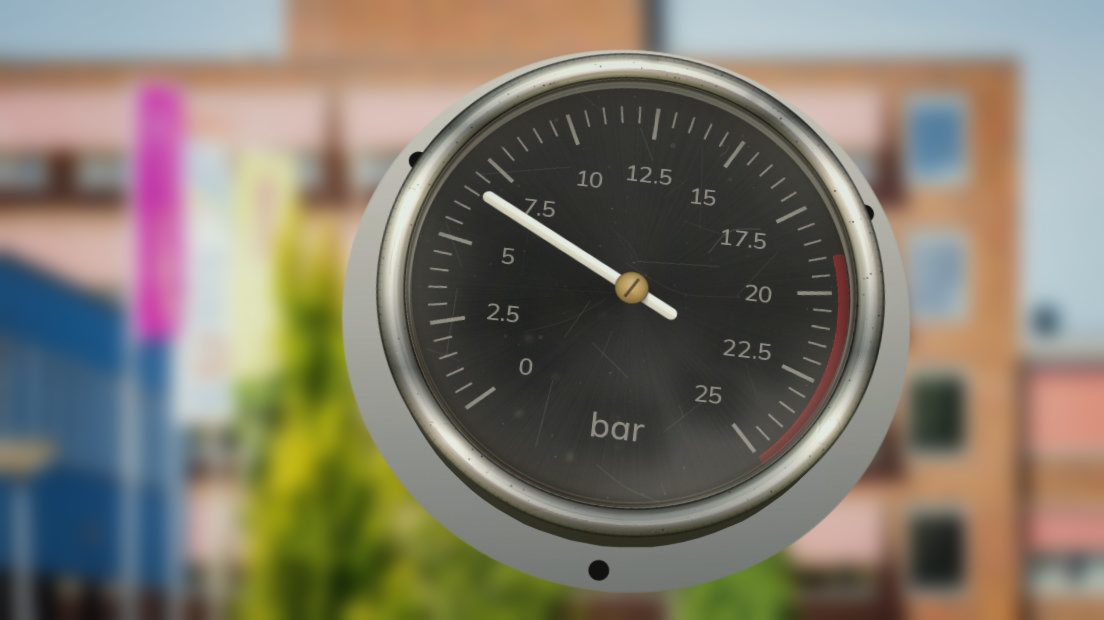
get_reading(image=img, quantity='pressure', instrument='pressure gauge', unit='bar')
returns 6.5 bar
